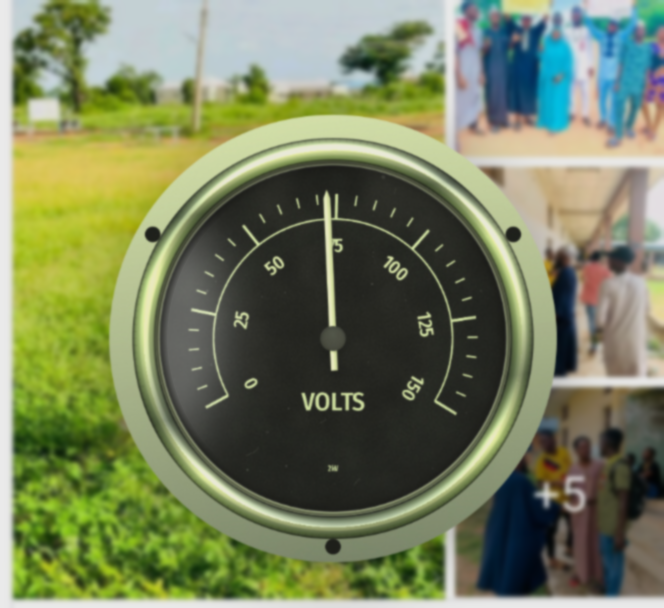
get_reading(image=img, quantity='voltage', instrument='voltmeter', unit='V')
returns 72.5 V
